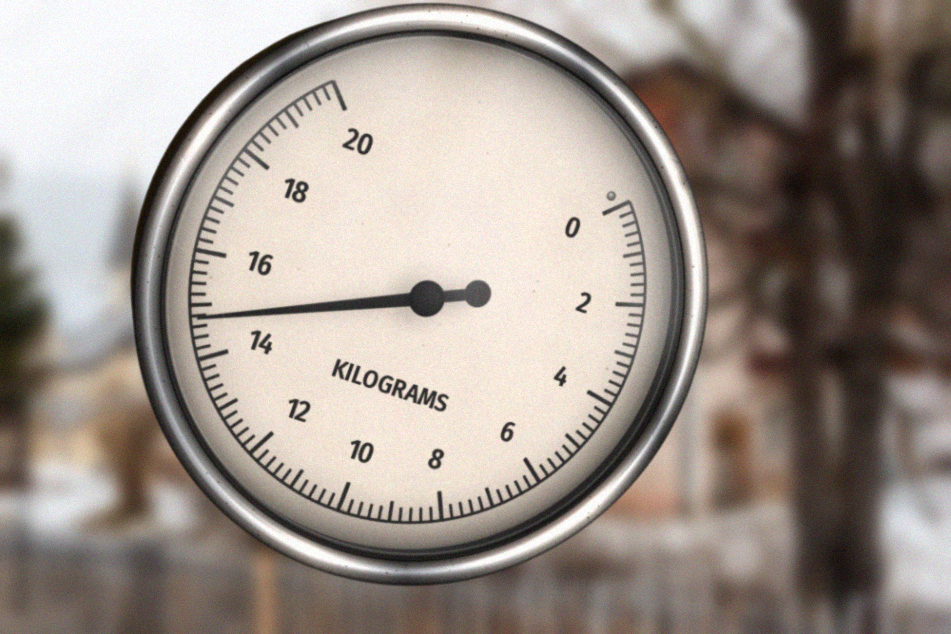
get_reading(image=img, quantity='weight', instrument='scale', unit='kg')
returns 14.8 kg
